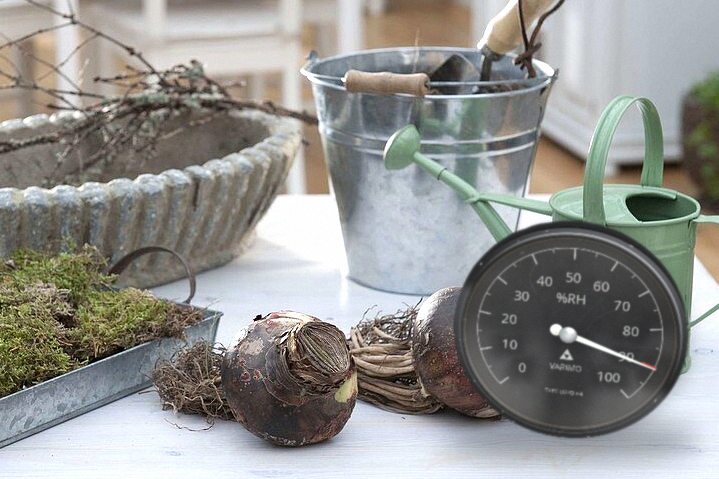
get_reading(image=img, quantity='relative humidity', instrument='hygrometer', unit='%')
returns 90 %
